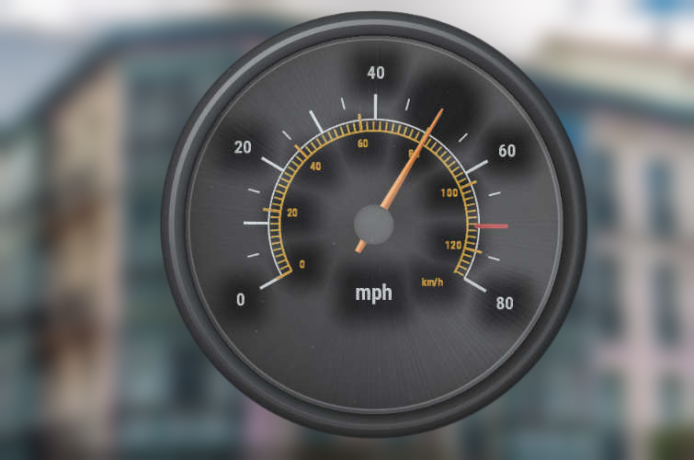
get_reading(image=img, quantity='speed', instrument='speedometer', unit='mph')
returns 50 mph
